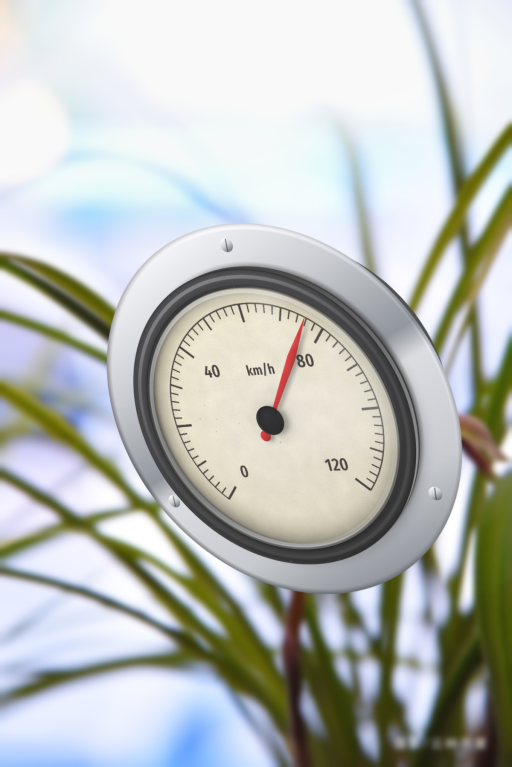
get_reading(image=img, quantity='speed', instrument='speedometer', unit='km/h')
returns 76 km/h
